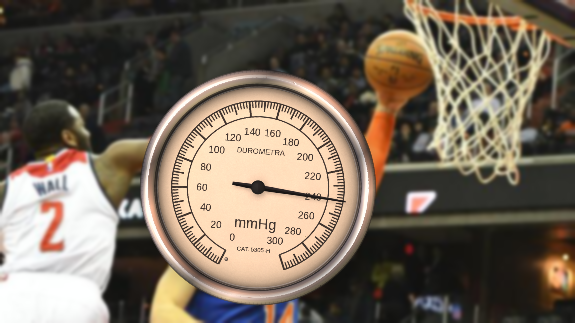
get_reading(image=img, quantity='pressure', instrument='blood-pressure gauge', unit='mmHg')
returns 240 mmHg
